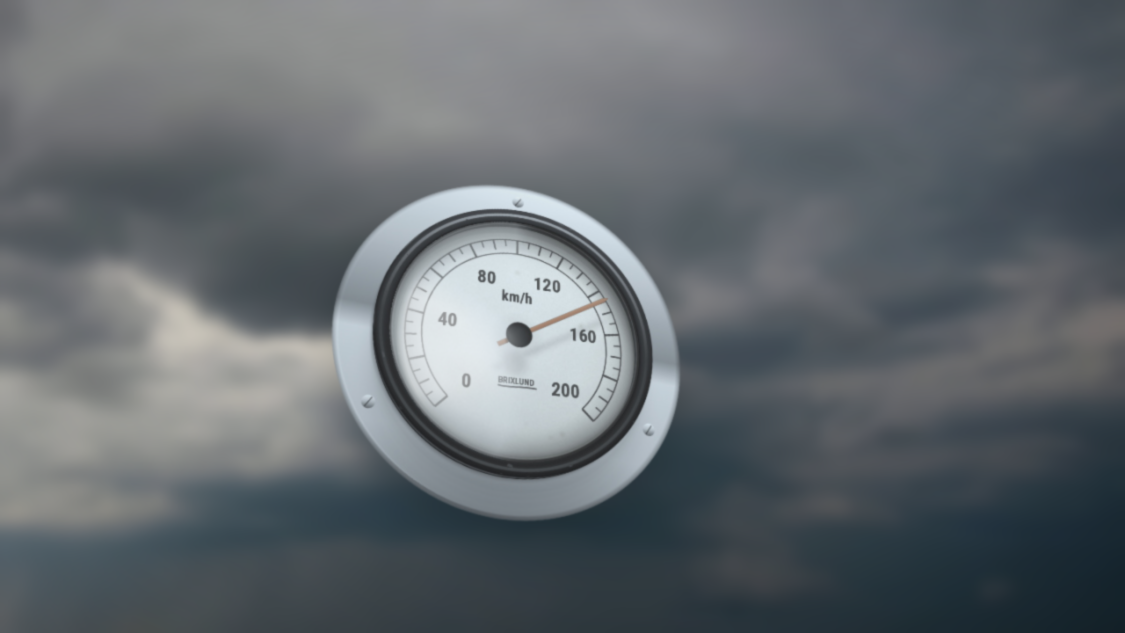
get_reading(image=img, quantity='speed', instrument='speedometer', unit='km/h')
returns 145 km/h
